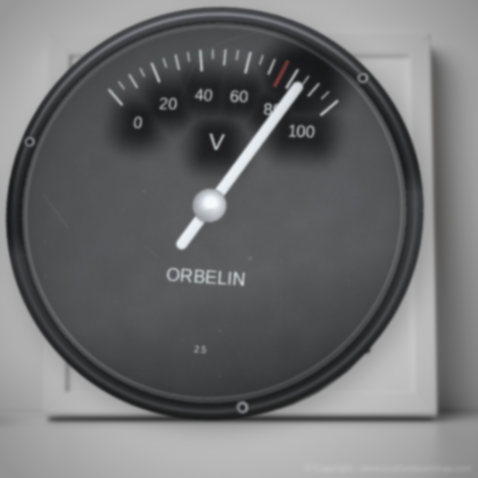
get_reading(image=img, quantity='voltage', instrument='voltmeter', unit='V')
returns 85 V
